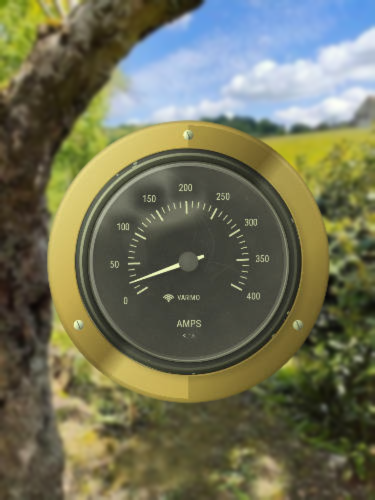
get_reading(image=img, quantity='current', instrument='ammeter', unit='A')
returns 20 A
